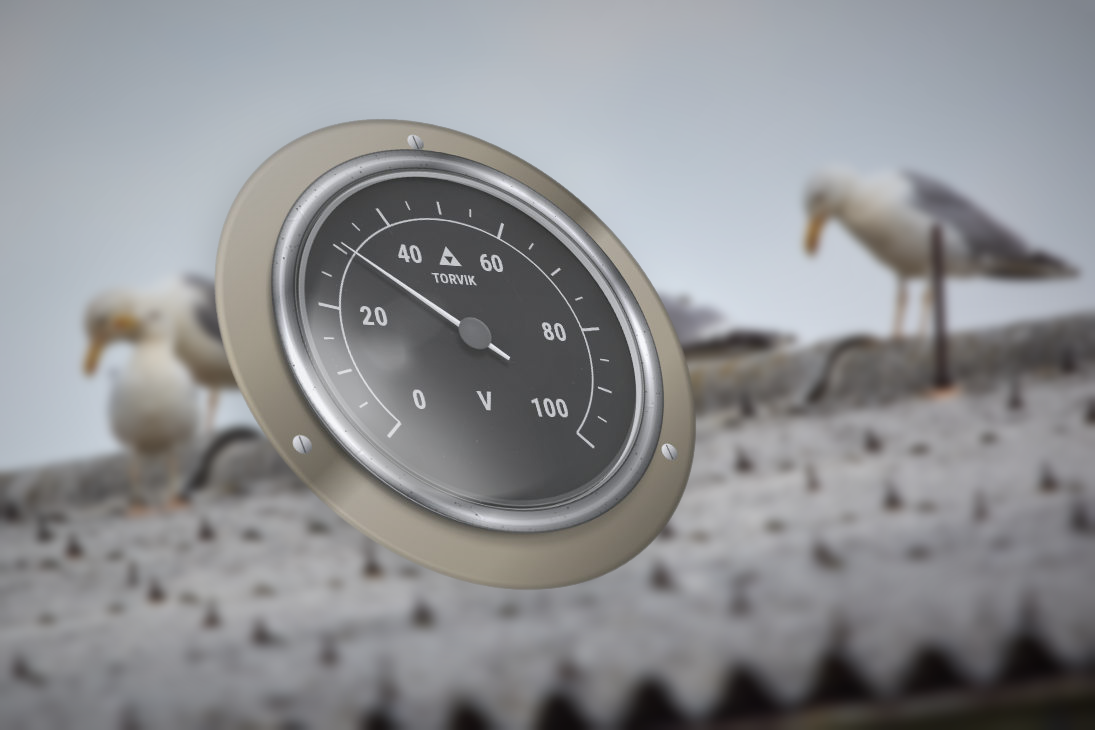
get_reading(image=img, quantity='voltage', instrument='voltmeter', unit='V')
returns 30 V
